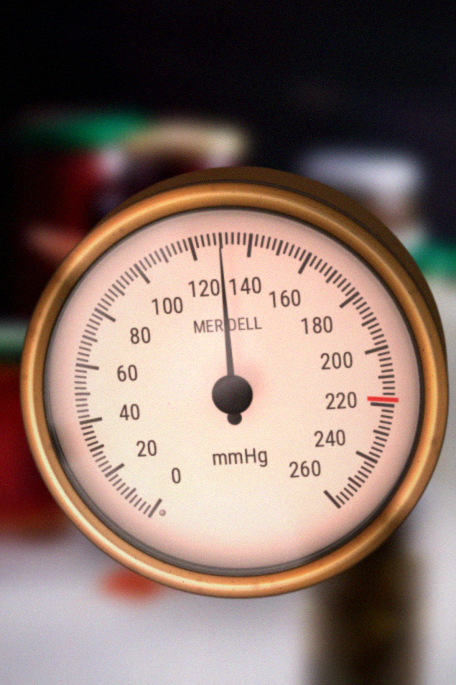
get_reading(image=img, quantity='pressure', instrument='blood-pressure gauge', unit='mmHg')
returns 130 mmHg
